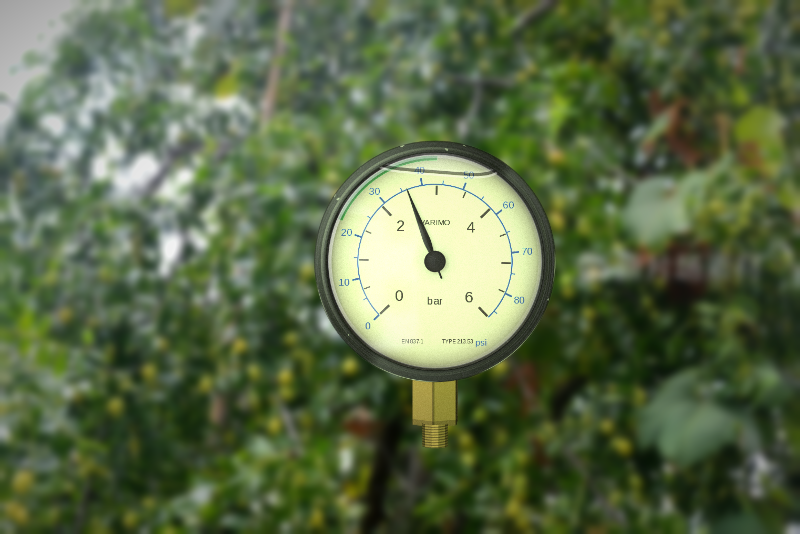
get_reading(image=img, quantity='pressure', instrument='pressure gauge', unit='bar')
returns 2.5 bar
